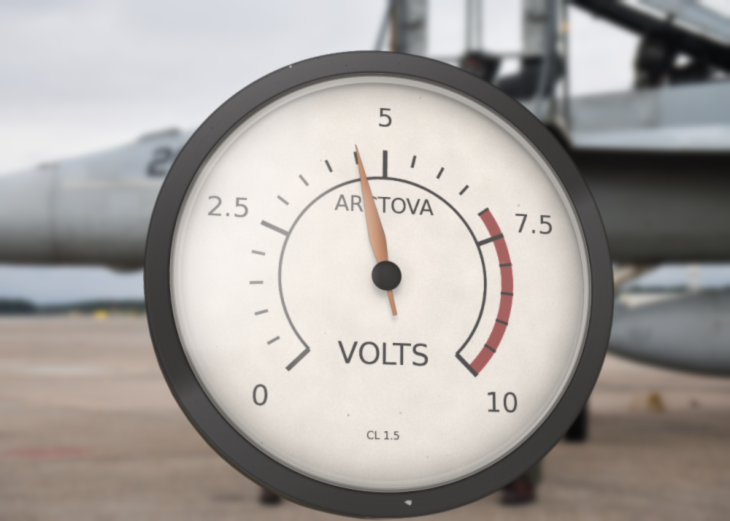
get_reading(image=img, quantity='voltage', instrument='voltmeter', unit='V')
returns 4.5 V
